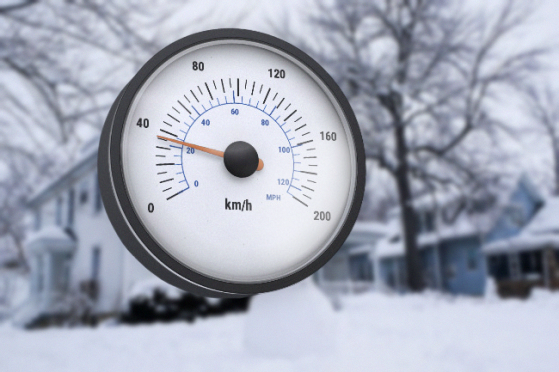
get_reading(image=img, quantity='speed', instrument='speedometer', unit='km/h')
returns 35 km/h
